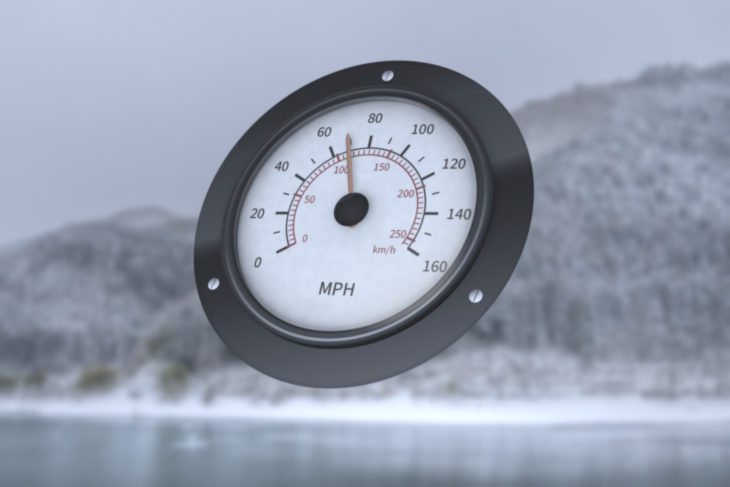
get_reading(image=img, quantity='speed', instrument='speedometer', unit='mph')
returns 70 mph
